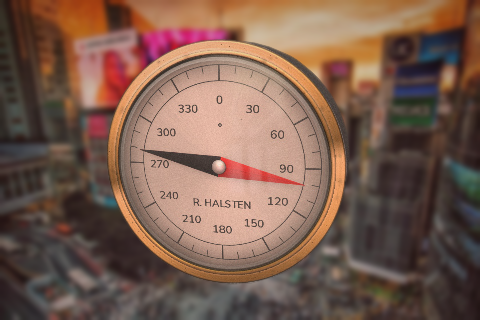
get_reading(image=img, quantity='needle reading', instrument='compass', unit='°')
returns 100 °
